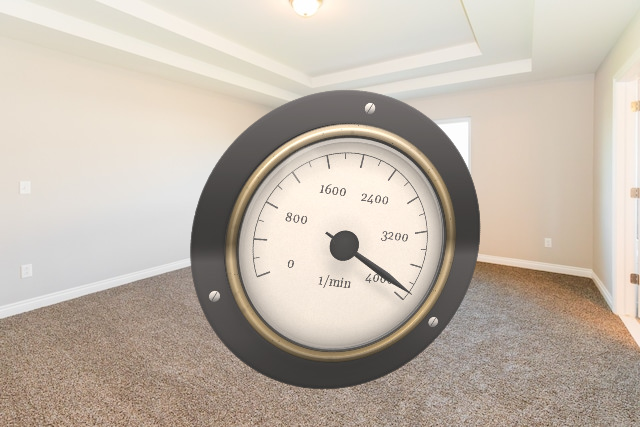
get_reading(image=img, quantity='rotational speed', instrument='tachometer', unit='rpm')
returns 3900 rpm
